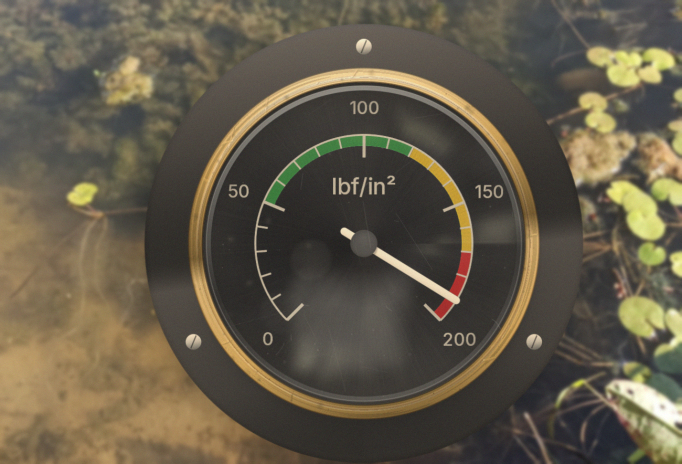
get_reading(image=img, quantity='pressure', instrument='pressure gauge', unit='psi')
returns 190 psi
